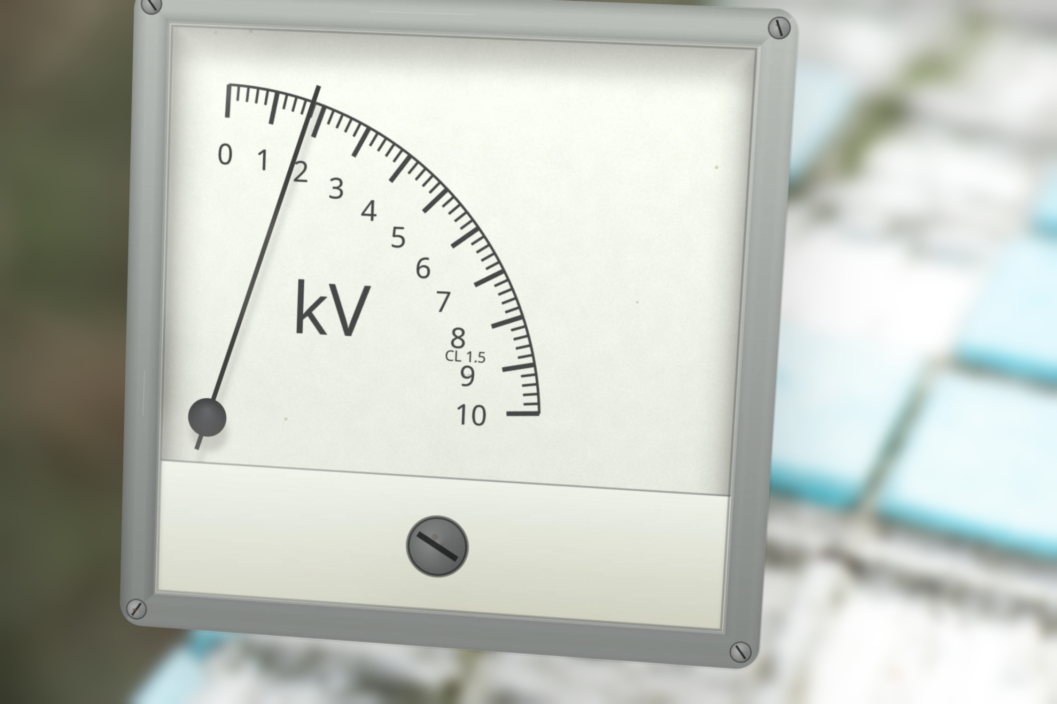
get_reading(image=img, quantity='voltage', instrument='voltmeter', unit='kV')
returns 1.8 kV
